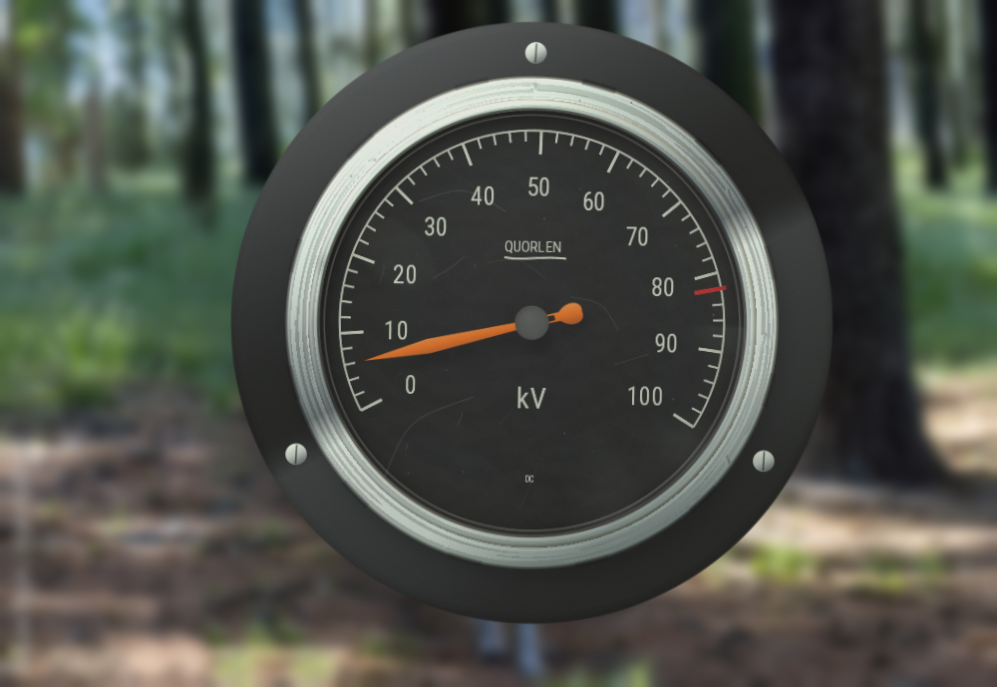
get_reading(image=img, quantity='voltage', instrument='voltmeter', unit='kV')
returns 6 kV
